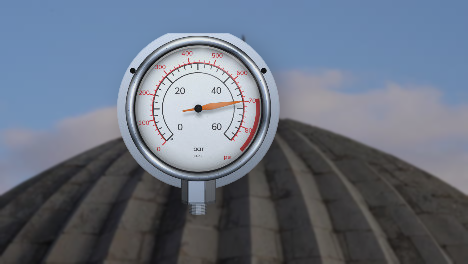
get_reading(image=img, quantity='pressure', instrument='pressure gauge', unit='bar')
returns 48 bar
